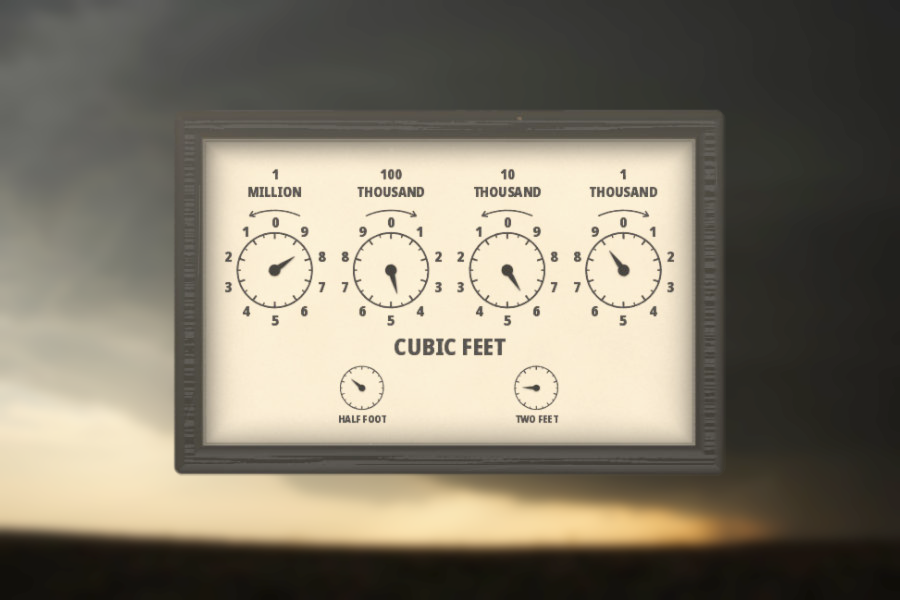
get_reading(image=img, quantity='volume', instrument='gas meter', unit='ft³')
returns 845900 ft³
